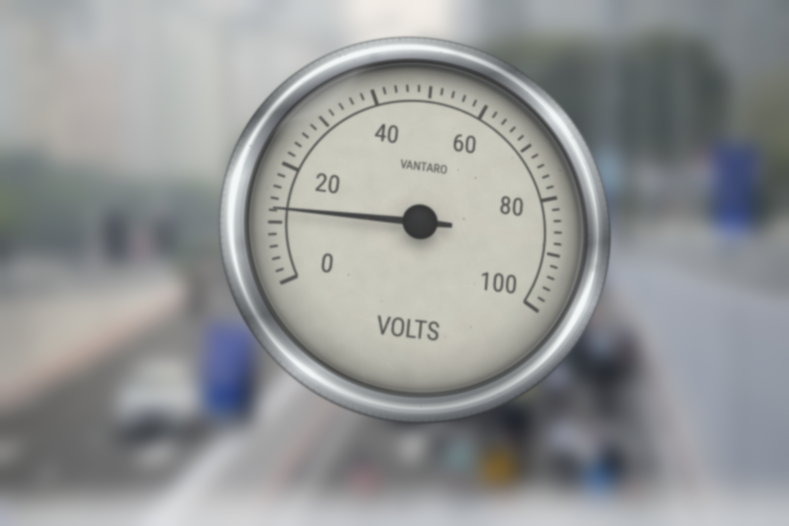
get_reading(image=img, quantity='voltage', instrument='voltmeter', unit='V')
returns 12 V
